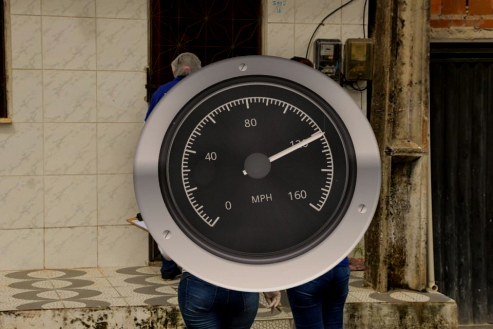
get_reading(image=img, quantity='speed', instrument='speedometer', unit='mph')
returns 122 mph
